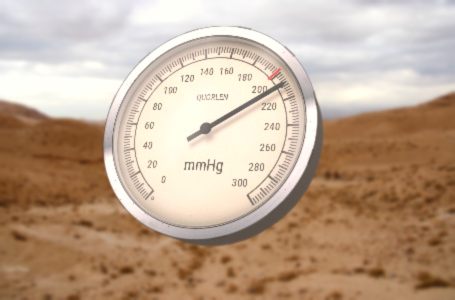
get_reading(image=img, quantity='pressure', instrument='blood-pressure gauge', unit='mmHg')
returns 210 mmHg
